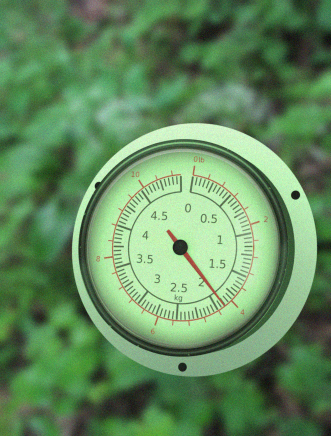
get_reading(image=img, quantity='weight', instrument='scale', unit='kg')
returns 1.9 kg
